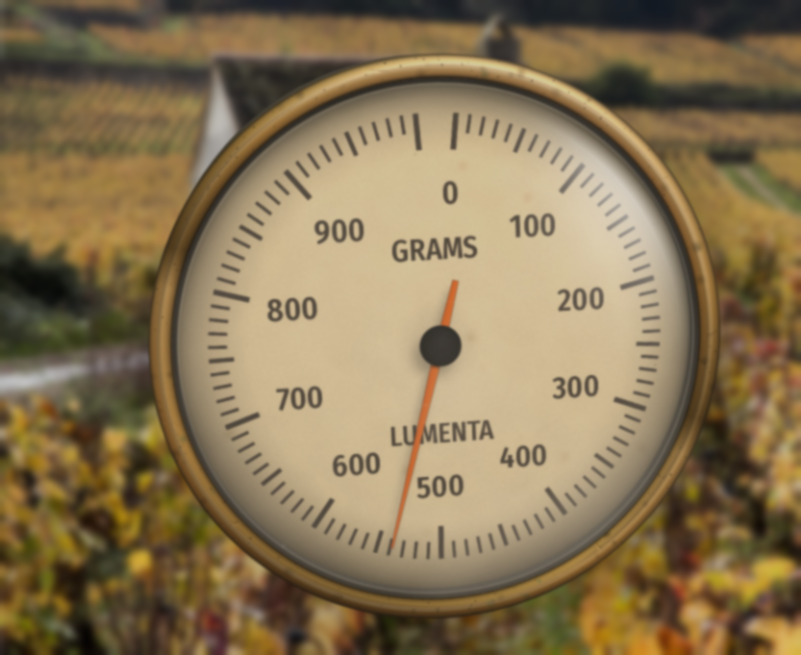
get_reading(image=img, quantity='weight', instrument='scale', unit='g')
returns 540 g
